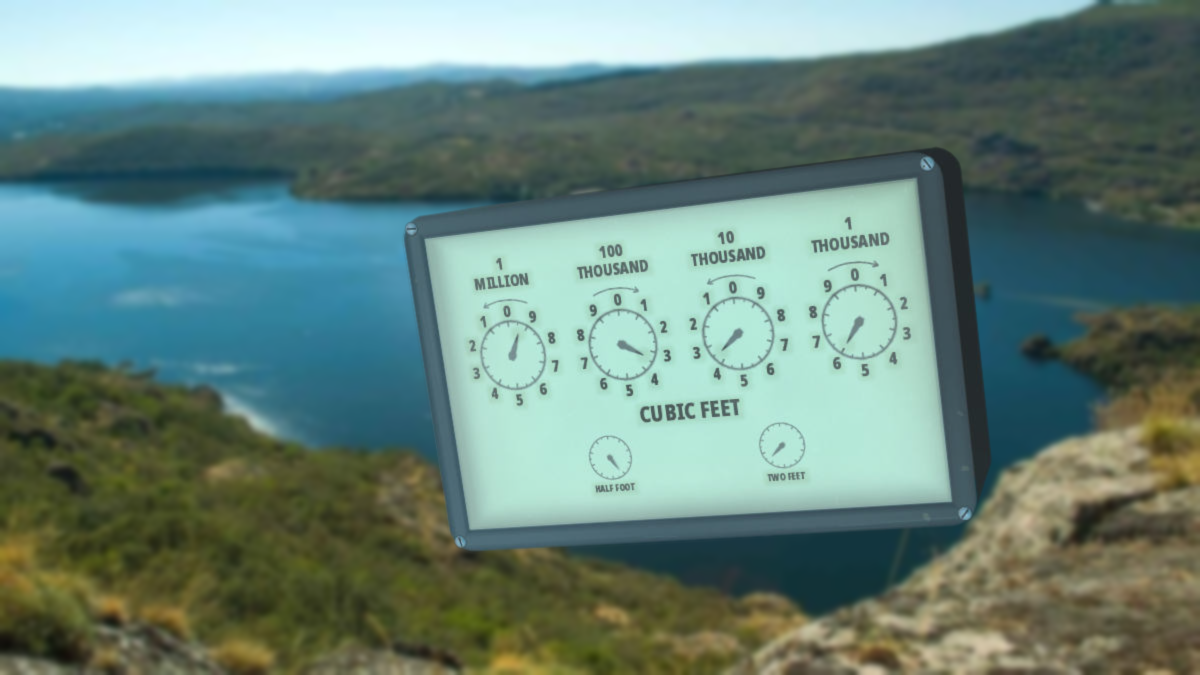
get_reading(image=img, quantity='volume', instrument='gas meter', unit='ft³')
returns 933600 ft³
